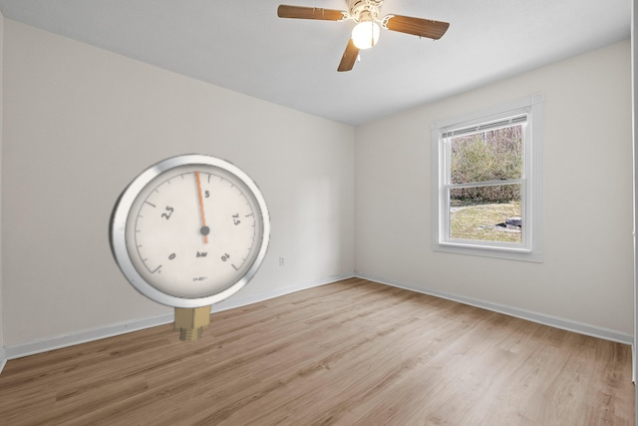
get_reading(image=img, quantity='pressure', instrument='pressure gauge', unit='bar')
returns 4.5 bar
